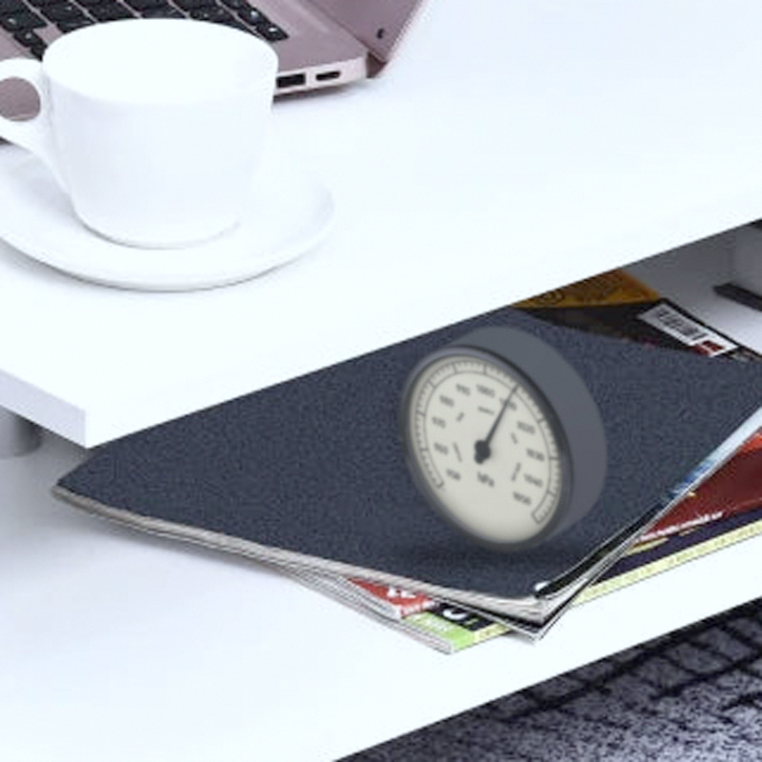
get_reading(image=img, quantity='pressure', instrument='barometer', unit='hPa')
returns 1010 hPa
